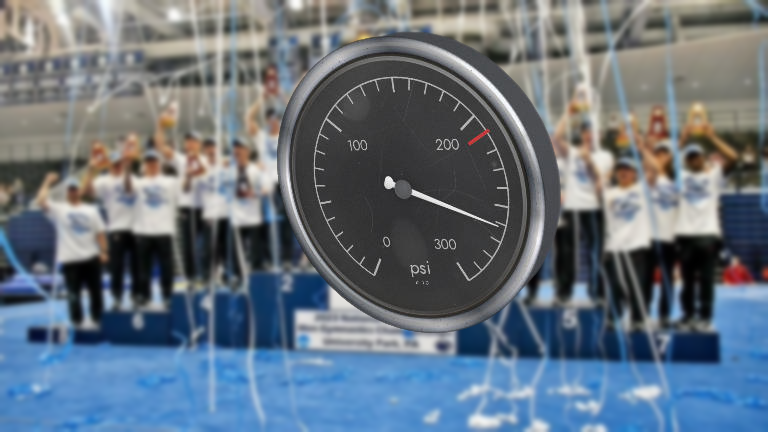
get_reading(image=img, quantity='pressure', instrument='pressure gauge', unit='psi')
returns 260 psi
